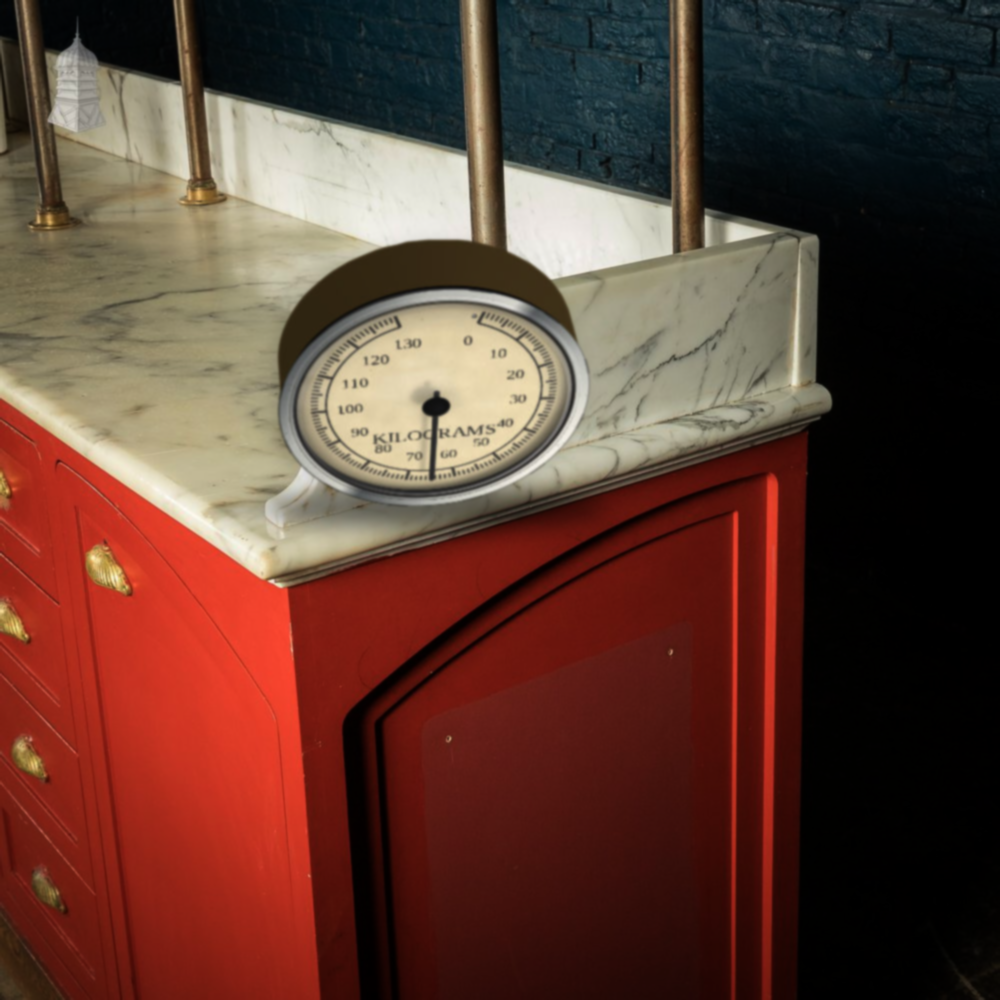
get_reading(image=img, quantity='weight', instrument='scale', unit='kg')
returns 65 kg
